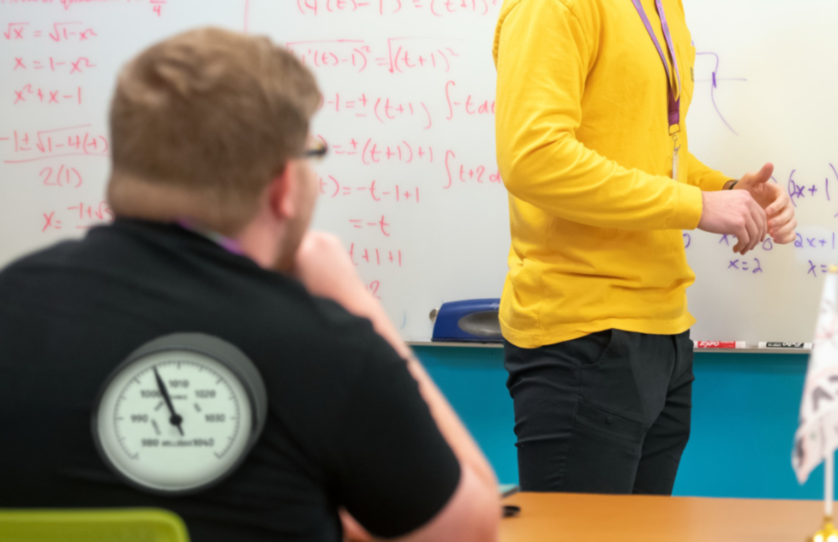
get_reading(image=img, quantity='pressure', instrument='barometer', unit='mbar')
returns 1005 mbar
